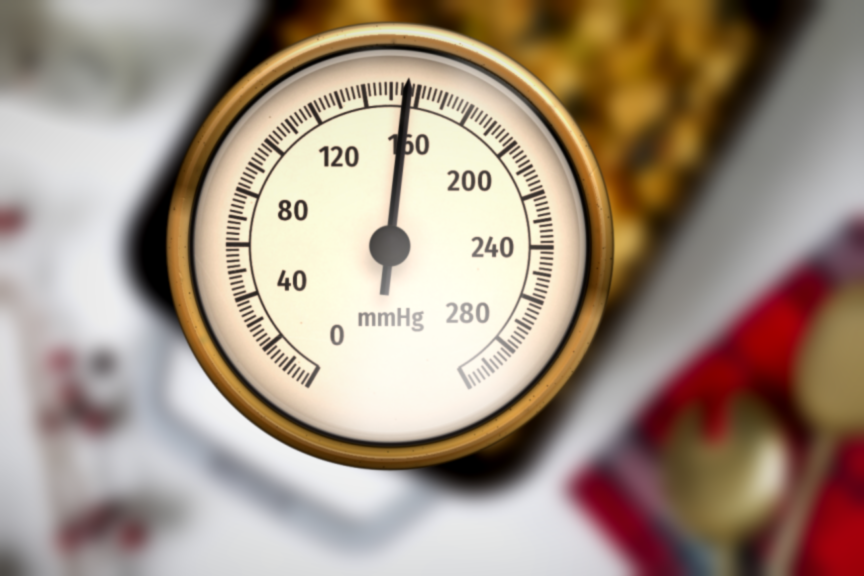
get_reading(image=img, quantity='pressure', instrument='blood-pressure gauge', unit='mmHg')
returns 156 mmHg
